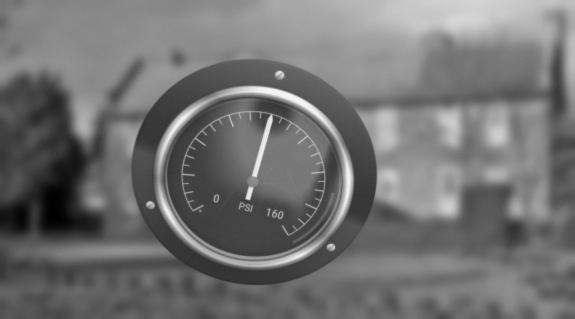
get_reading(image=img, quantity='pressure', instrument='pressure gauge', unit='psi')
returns 80 psi
